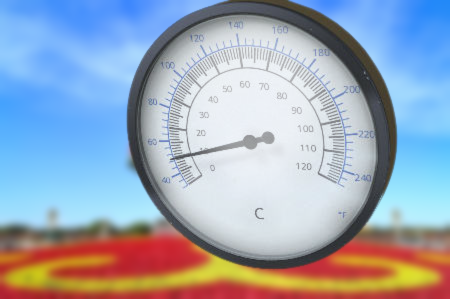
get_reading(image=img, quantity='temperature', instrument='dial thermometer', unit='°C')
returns 10 °C
